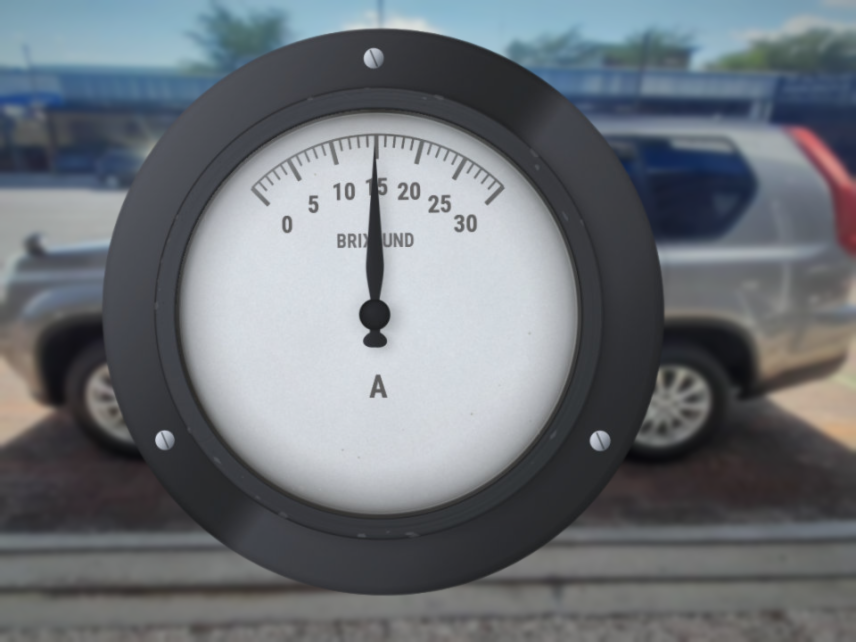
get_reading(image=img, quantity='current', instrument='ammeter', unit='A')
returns 15 A
